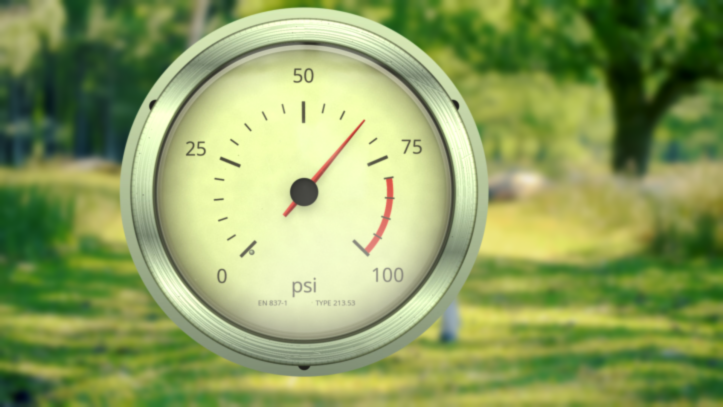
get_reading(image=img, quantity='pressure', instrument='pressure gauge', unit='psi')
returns 65 psi
